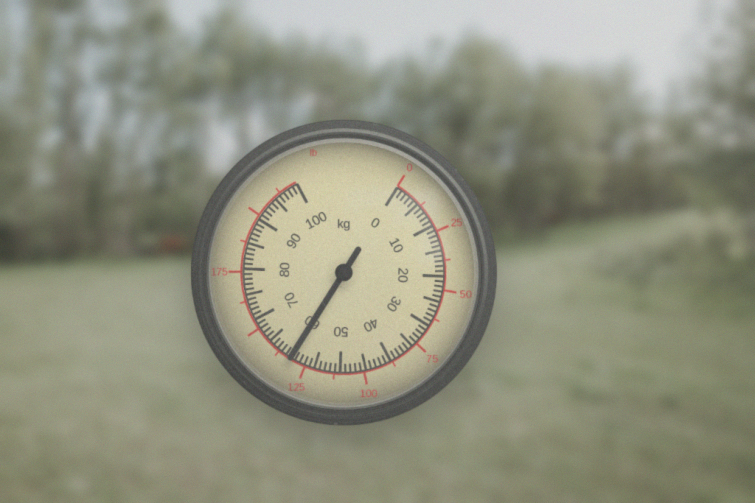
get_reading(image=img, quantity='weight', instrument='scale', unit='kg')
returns 60 kg
